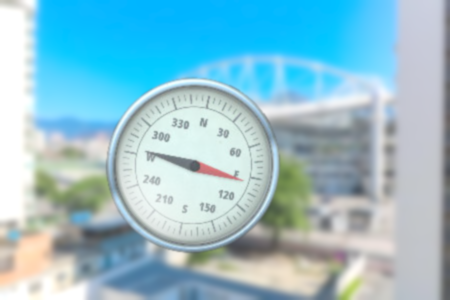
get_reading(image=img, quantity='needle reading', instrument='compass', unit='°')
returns 95 °
